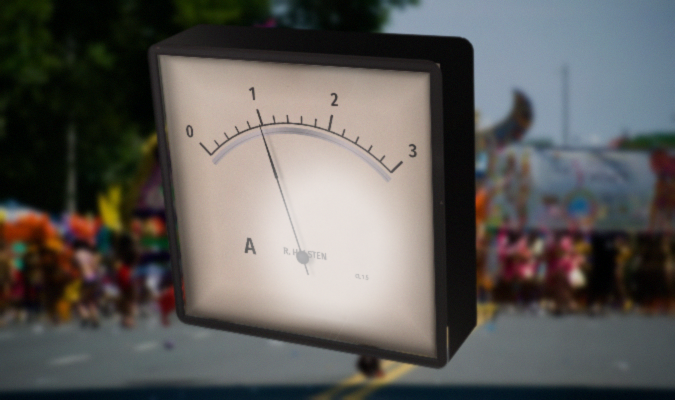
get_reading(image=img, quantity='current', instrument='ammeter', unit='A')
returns 1 A
